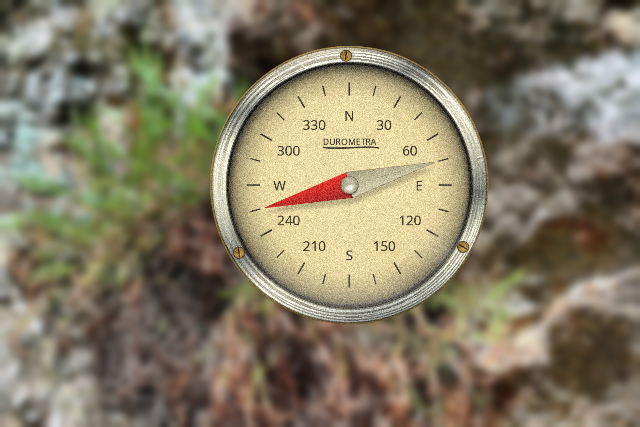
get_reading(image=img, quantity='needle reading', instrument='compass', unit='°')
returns 255 °
